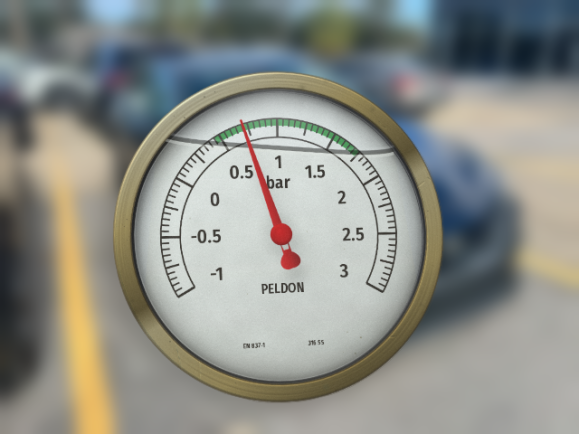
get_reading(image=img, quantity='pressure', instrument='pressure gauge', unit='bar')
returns 0.7 bar
